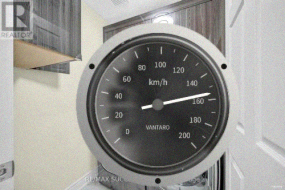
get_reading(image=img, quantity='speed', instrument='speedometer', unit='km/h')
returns 155 km/h
